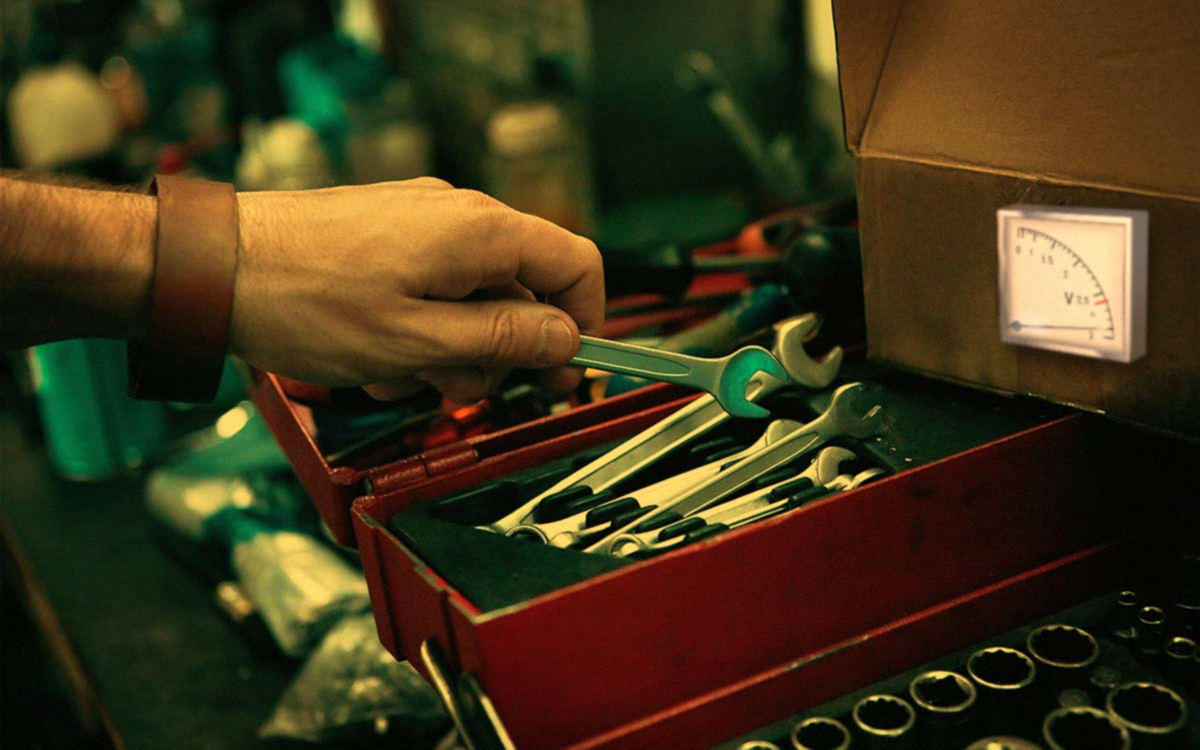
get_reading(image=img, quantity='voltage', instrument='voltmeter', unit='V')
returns 2.9 V
